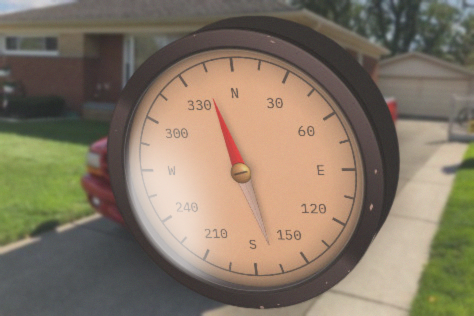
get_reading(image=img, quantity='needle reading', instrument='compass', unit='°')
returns 345 °
